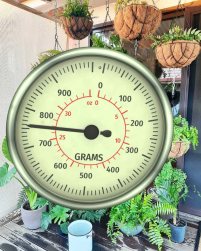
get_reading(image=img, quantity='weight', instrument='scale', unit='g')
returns 760 g
